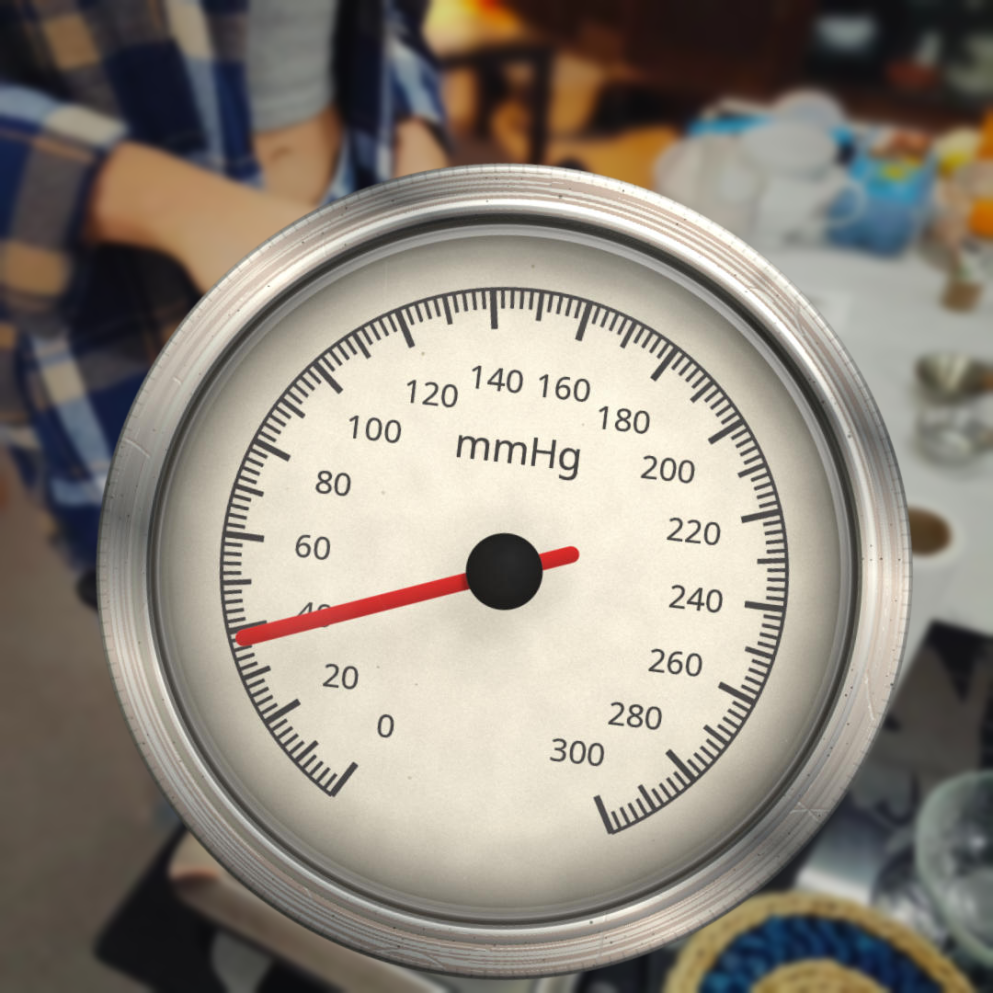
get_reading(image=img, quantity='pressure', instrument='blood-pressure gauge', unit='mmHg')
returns 38 mmHg
